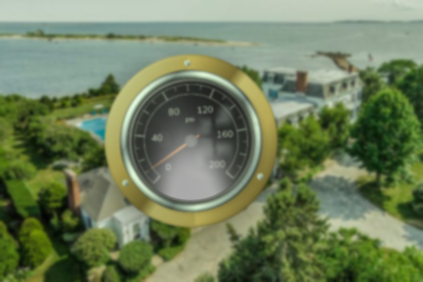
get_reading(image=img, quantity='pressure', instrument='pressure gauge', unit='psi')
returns 10 psi
